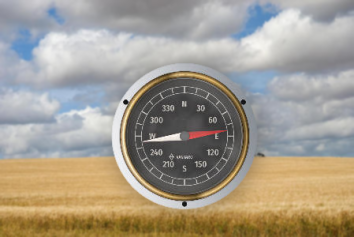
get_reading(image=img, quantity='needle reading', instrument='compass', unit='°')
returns 82.5 °
